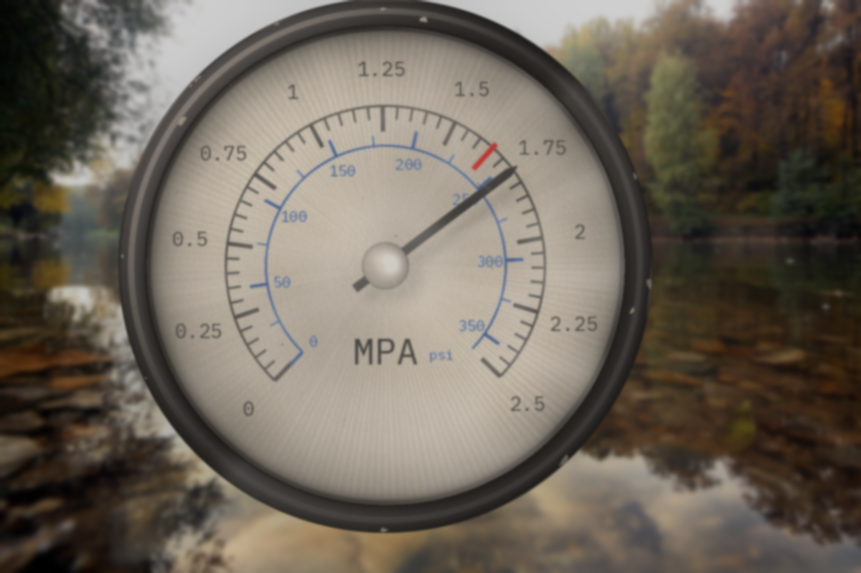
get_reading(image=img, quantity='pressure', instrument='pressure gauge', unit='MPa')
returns 1.75 MPa
